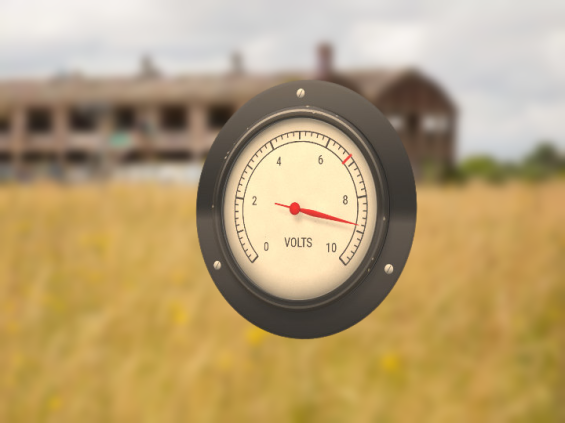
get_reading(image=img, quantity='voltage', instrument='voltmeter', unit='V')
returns 8.8 V
